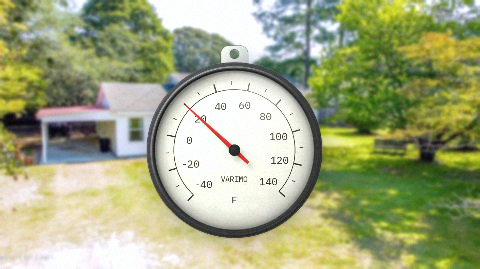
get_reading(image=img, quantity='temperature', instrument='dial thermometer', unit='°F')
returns 20 °F
